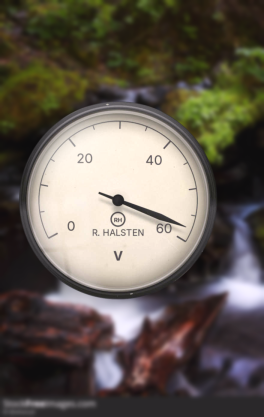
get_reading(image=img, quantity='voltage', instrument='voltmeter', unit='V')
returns 57.5 V
